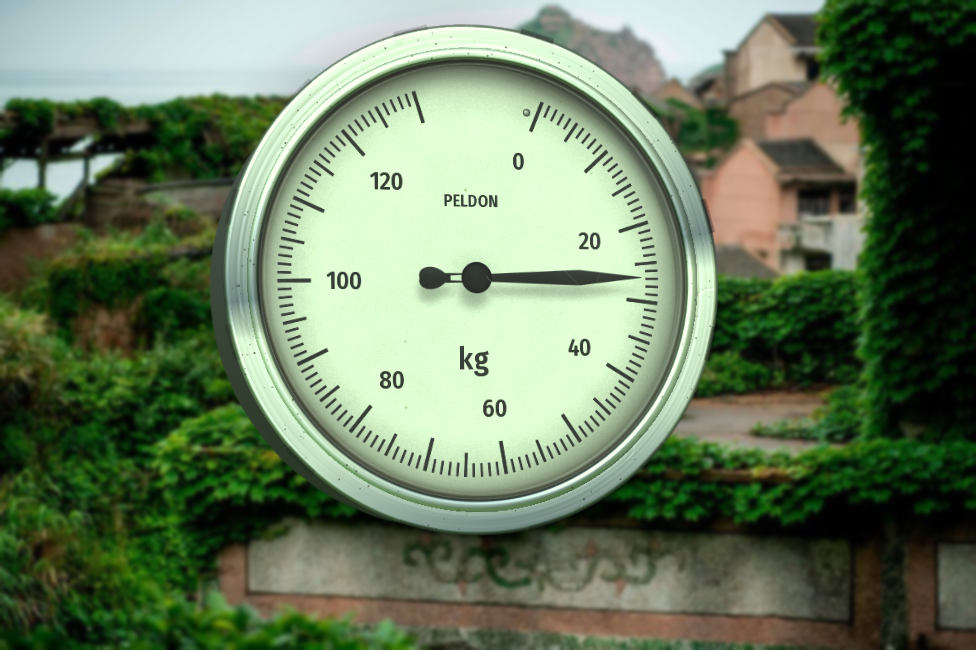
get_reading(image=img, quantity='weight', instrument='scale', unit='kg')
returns 27 kg
